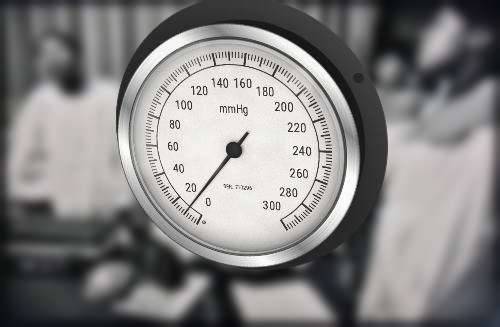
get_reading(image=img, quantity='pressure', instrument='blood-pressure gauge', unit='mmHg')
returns 10 mmHg
